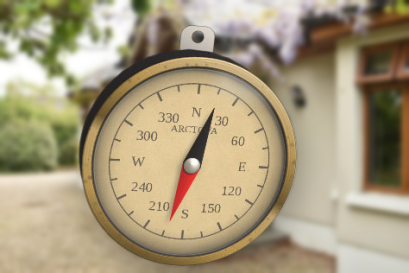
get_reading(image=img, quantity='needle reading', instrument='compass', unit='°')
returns 195 °
